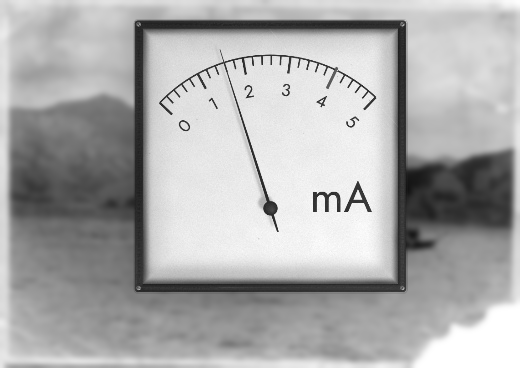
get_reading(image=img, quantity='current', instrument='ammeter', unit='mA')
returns 1.6 mA
